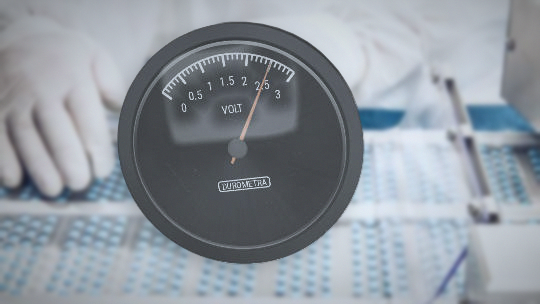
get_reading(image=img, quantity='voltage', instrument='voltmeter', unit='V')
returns 2.5 V
